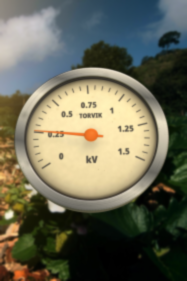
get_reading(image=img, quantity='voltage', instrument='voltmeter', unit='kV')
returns 0.25 kV
